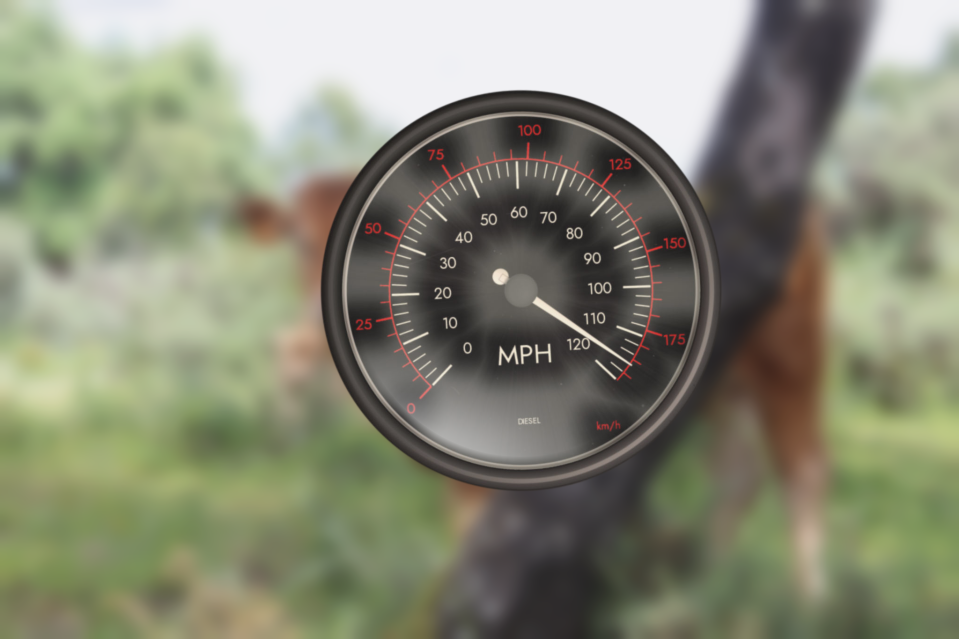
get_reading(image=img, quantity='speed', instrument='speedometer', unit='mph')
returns 116 mph
